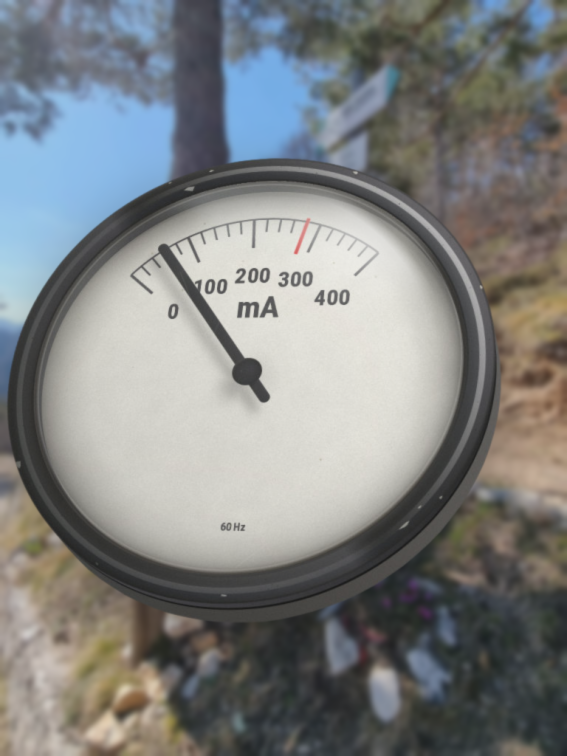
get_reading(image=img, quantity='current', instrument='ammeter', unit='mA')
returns 60 mA
